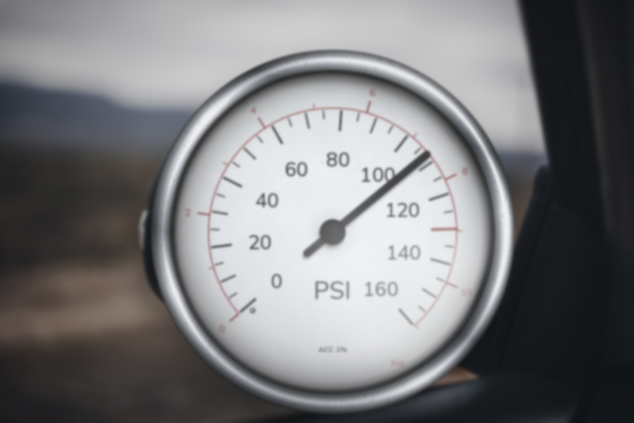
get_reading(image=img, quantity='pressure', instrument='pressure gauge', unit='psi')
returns 107.5 psi
